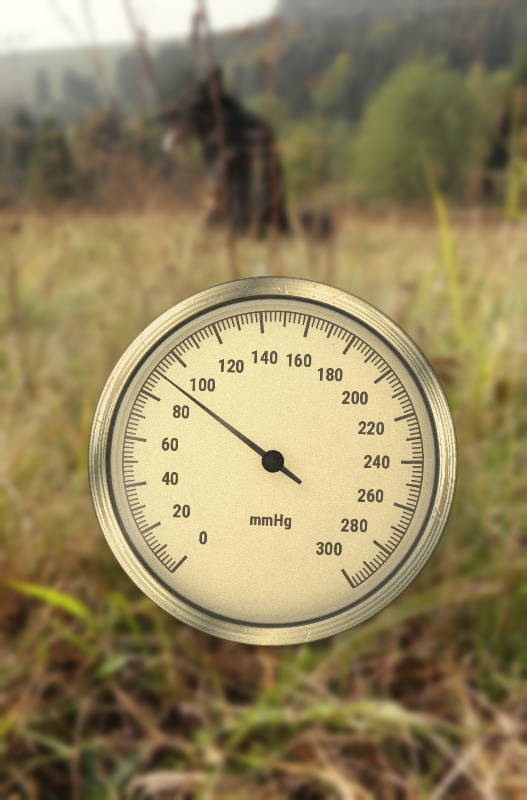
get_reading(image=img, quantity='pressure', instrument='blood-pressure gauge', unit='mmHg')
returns 90 mmHg
